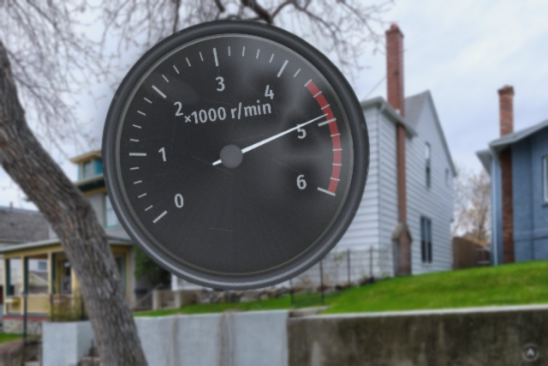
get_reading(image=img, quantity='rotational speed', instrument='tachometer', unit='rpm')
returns 4900 rpm
